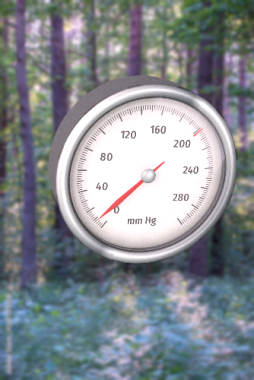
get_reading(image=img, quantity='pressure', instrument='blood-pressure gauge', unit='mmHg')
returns 10 mmHg
